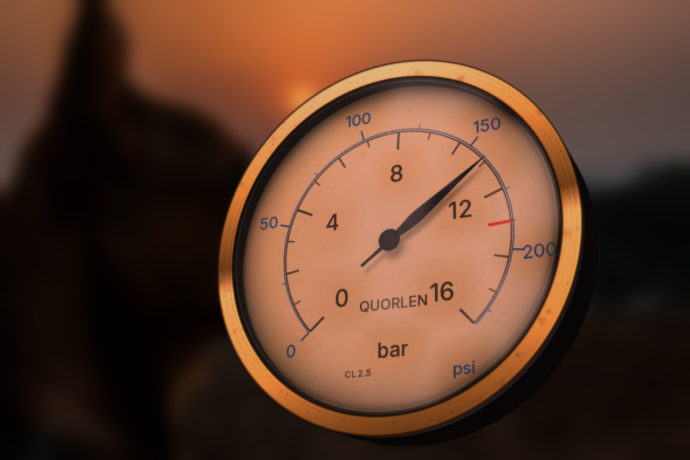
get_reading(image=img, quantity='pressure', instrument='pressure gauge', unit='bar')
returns 11 bar
